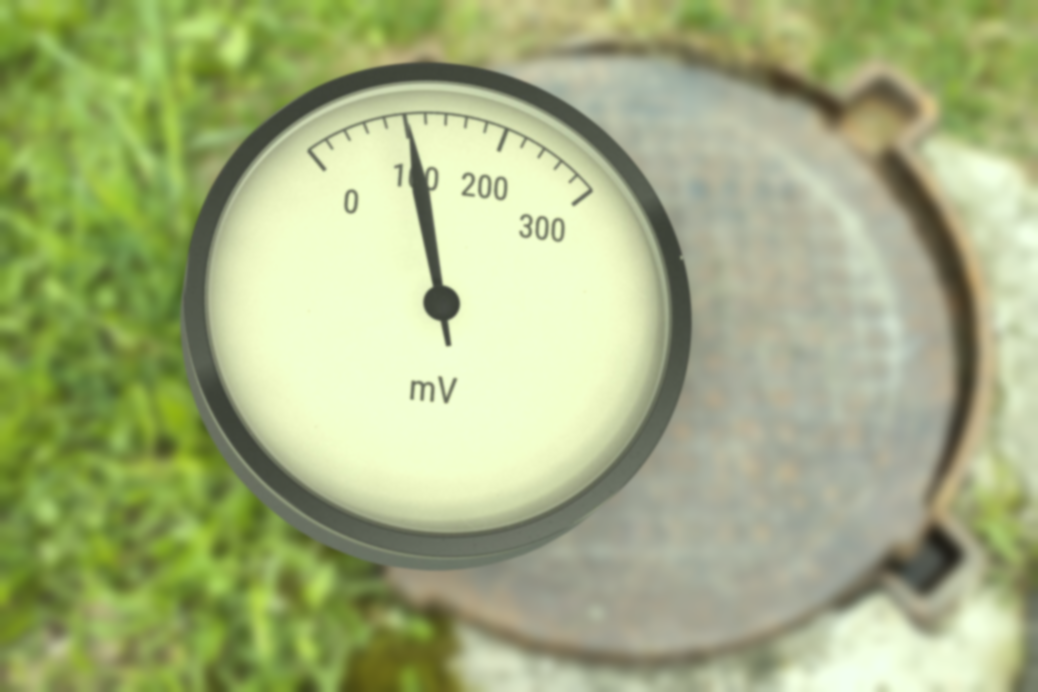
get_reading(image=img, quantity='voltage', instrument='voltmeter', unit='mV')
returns 100 mV
